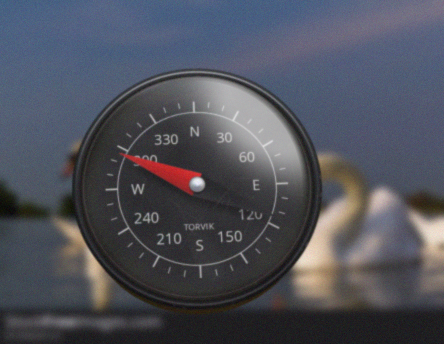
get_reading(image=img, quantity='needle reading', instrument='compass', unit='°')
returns 295 °
